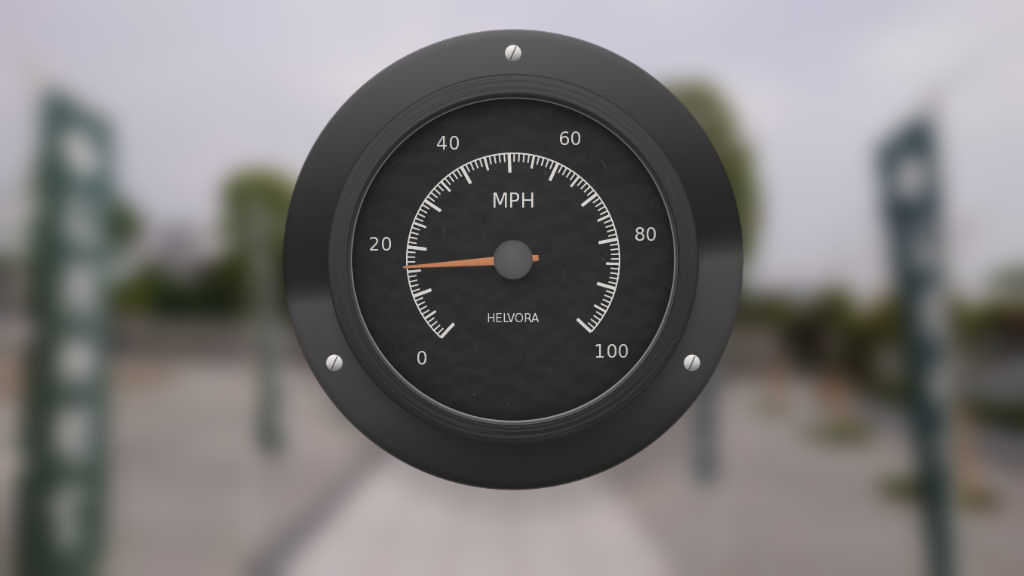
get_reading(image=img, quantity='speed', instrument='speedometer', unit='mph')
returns 16 mph
